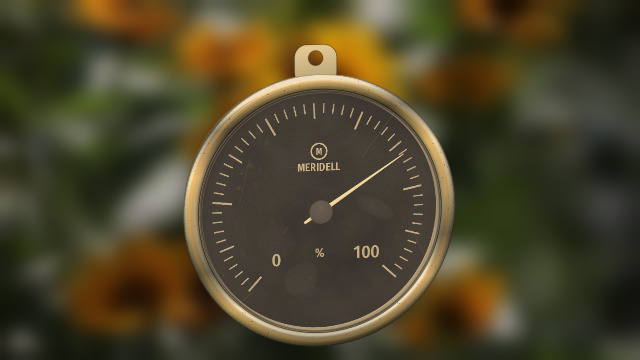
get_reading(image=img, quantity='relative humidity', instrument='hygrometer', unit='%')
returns 72 %
